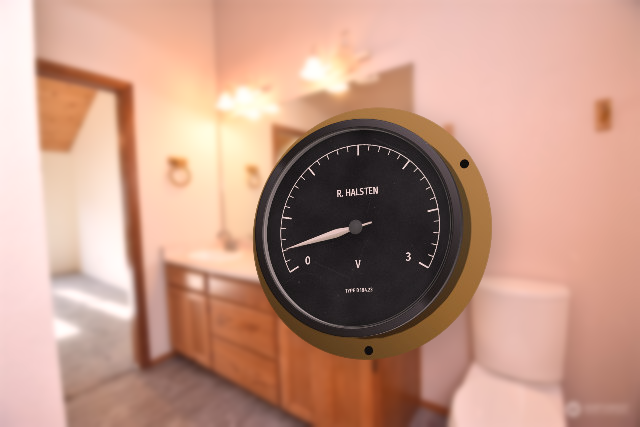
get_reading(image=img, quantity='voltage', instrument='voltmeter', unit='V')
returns 0.2 V
